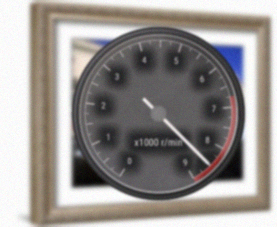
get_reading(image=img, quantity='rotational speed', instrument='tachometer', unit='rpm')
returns 8500 rpm
